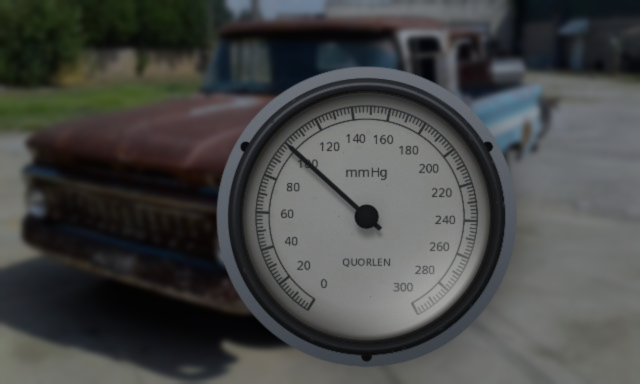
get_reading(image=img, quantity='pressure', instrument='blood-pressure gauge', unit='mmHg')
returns 100 mmHg
